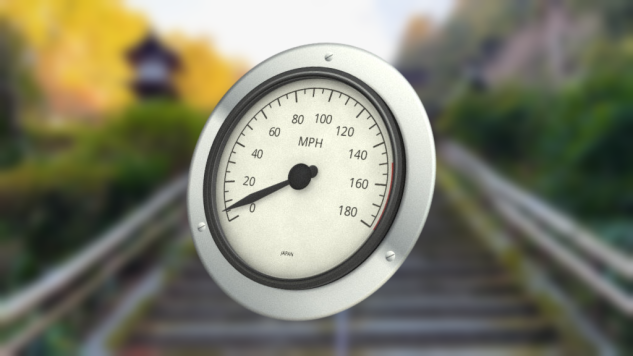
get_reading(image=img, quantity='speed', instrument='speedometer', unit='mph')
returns 5 mph
